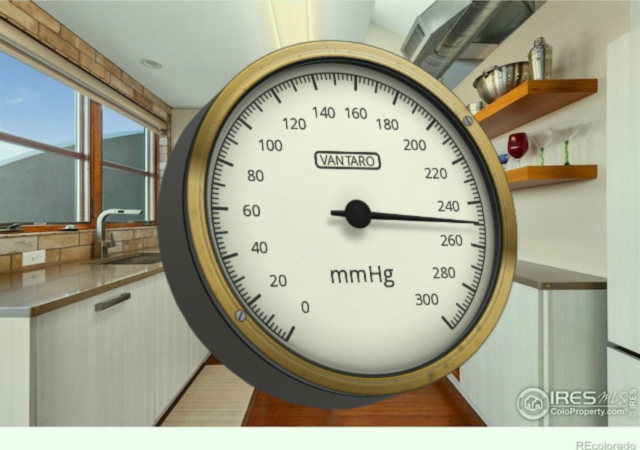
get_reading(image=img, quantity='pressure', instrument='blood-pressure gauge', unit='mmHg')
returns 250 mmHg
